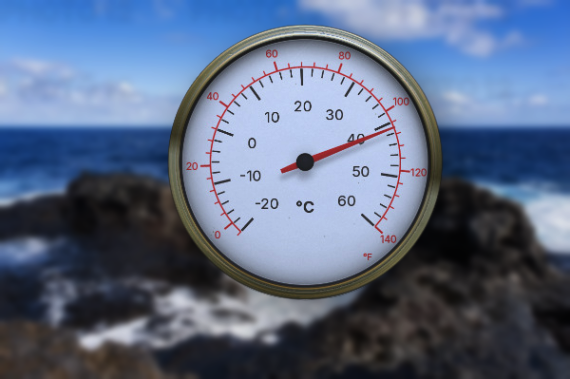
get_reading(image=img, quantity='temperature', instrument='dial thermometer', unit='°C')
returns 41 °C
